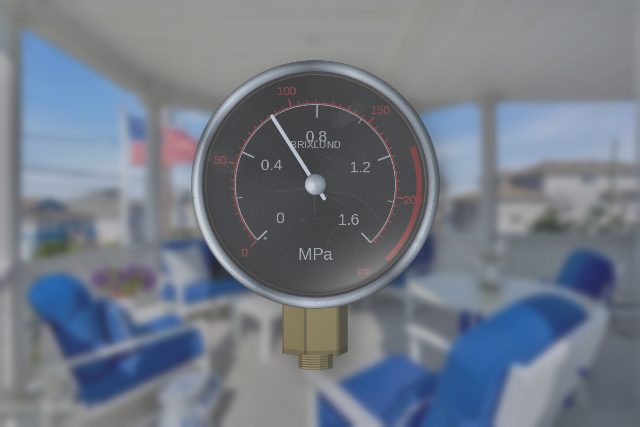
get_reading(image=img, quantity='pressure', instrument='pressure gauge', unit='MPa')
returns 0.6 MPa
